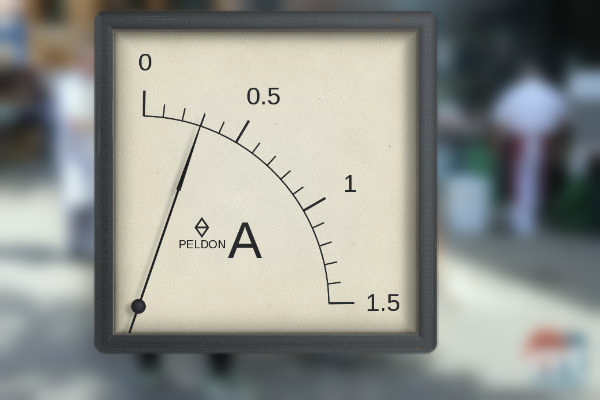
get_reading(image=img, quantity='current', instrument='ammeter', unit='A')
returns 0.3 A
